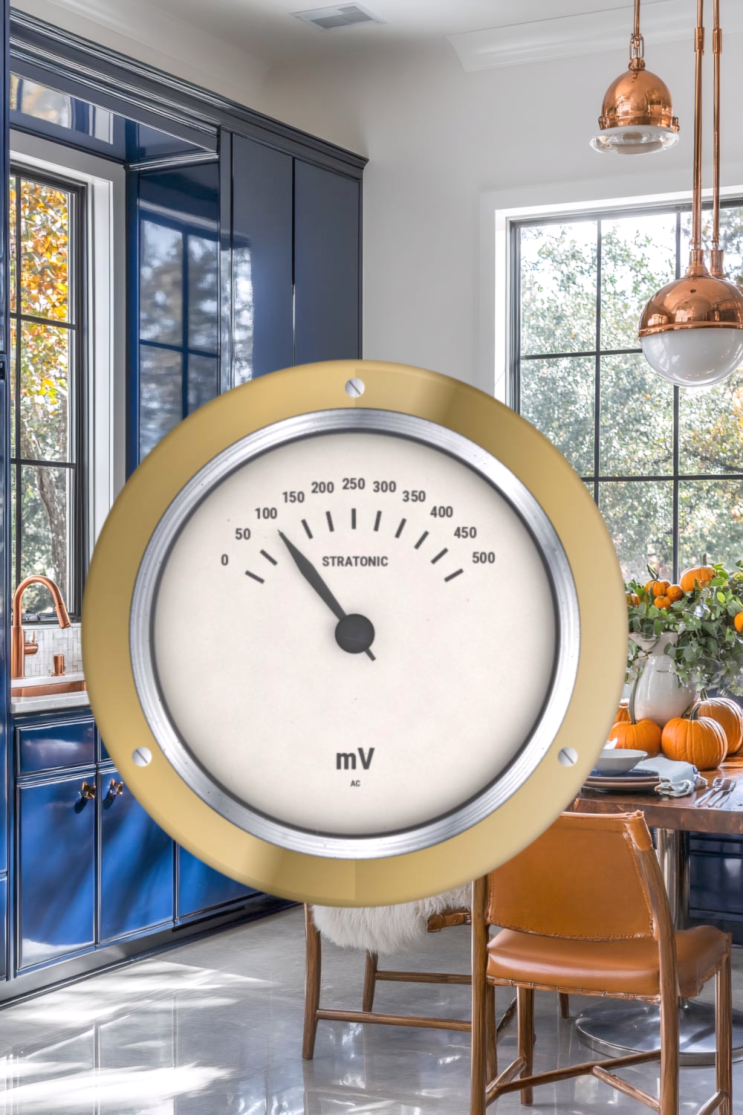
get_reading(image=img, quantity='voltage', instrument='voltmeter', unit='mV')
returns 100 mV
